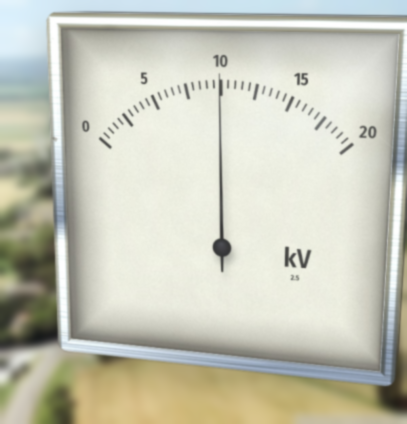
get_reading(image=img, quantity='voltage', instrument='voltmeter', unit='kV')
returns 10 kV
